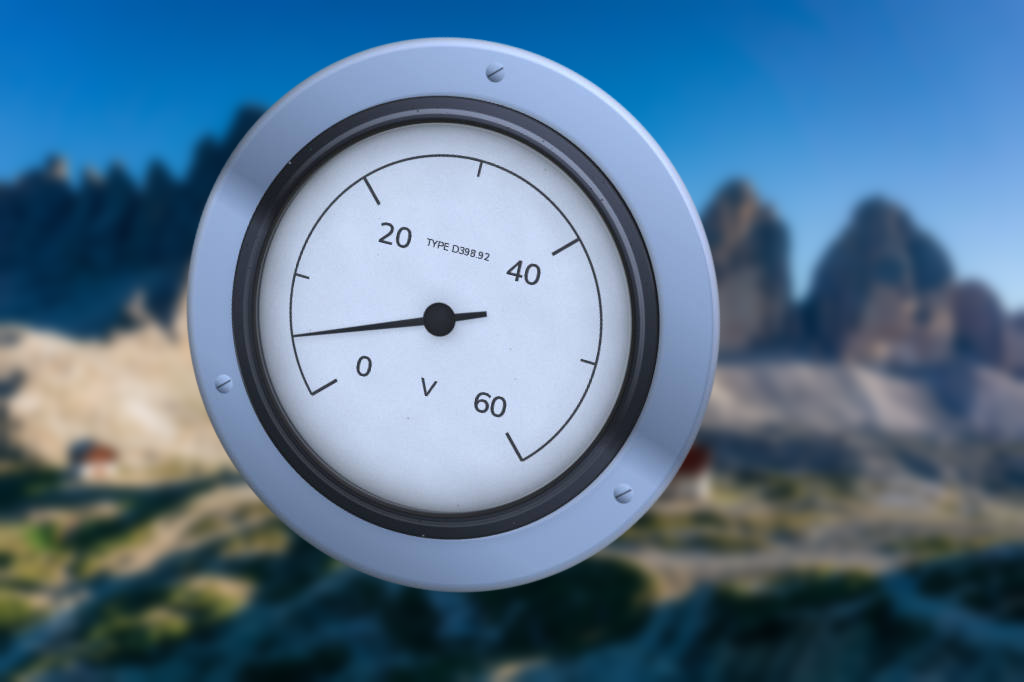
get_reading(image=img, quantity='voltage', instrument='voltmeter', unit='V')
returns 5 V
